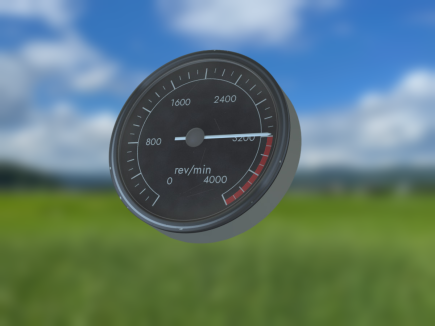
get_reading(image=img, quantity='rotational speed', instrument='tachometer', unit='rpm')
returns 3200 rpm
